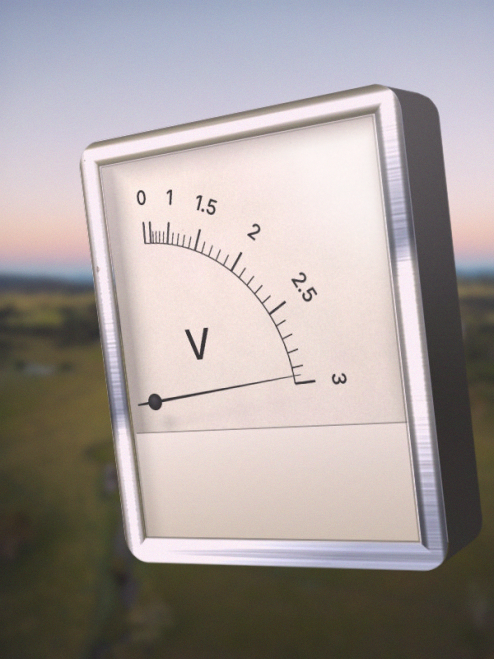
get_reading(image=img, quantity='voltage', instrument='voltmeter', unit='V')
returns 2.95 V
